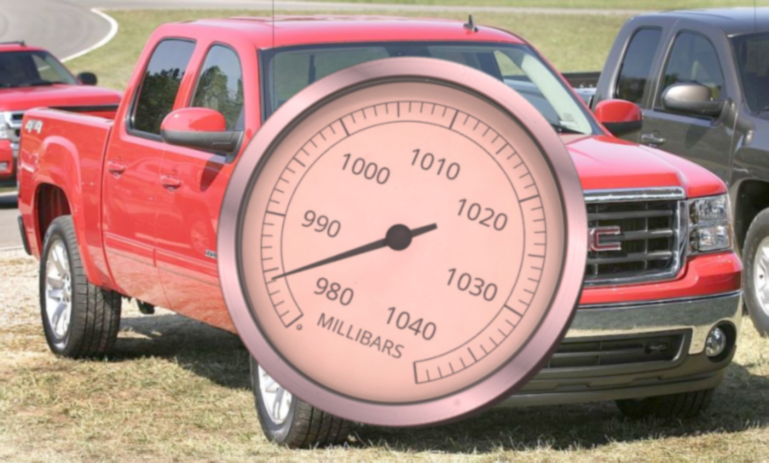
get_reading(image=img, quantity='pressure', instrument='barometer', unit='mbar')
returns 984 mbar
